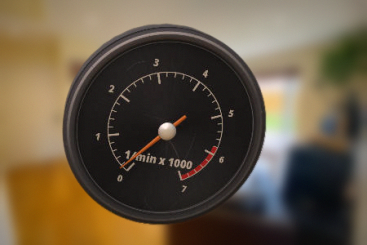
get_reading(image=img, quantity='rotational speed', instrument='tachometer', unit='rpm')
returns 200 rpm
